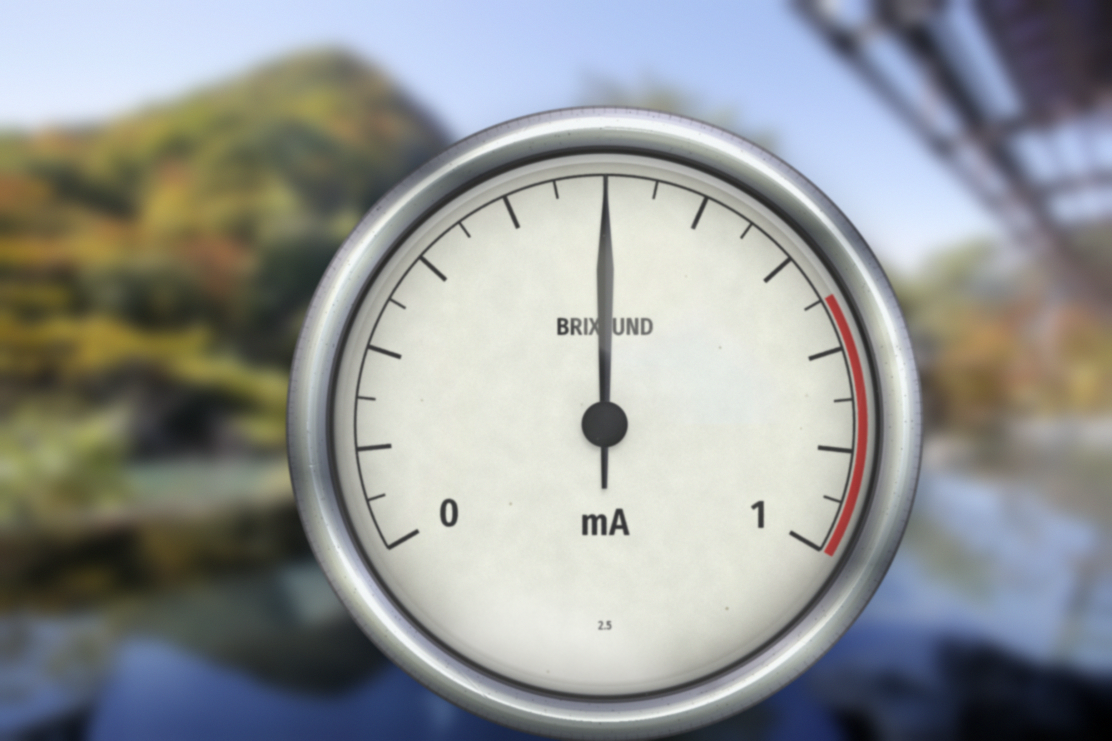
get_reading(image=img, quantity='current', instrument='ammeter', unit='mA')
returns 0.5 mA
